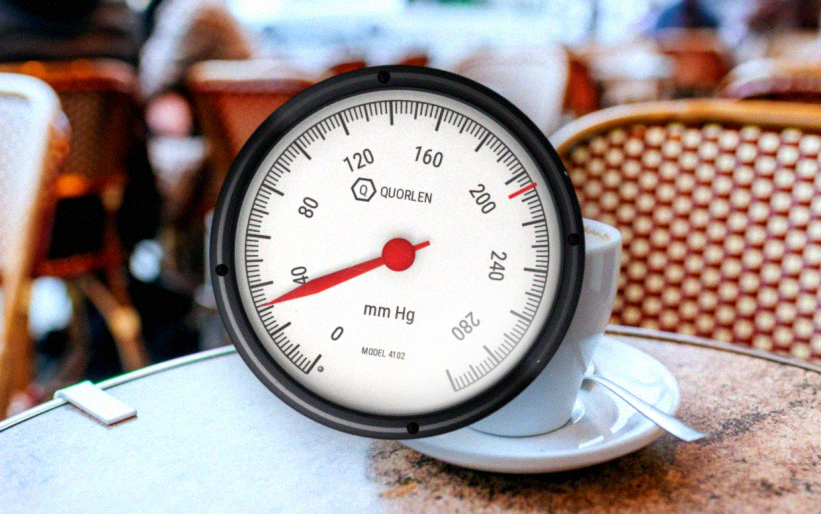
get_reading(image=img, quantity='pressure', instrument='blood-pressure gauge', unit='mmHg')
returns 32 mmHg
